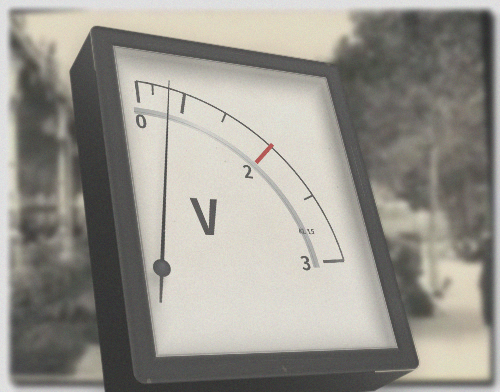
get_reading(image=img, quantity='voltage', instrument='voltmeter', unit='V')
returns 0.75 V
